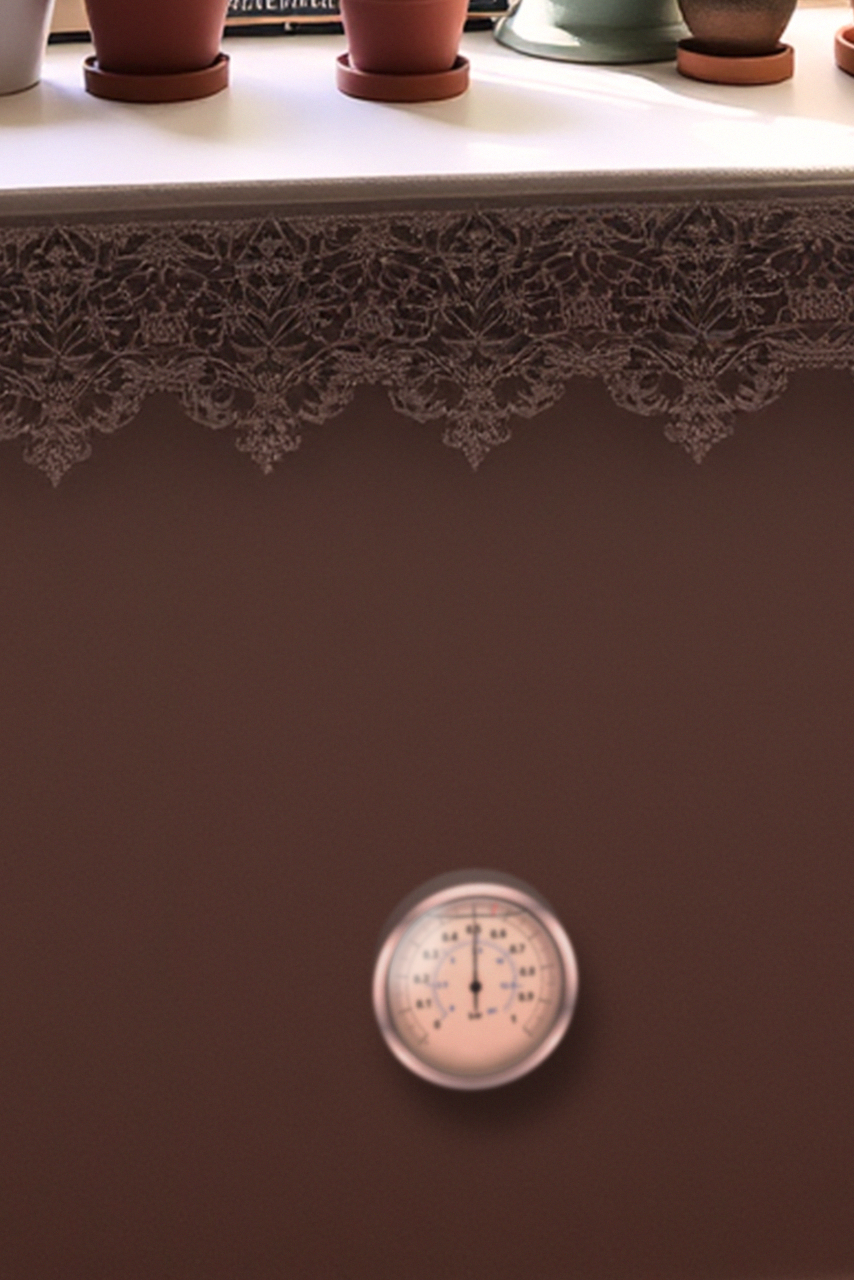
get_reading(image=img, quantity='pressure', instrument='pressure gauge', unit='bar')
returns 0.5 bar
